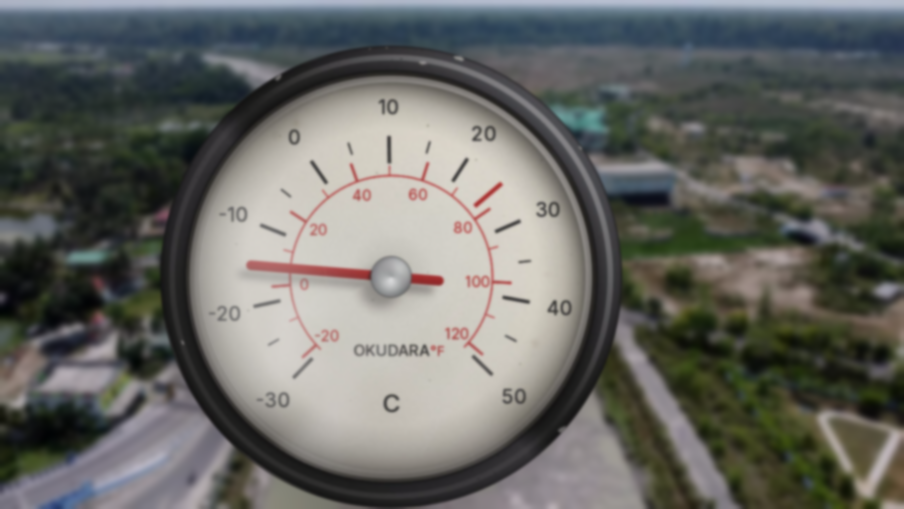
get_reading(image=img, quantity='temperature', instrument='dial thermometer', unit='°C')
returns -15 °C
